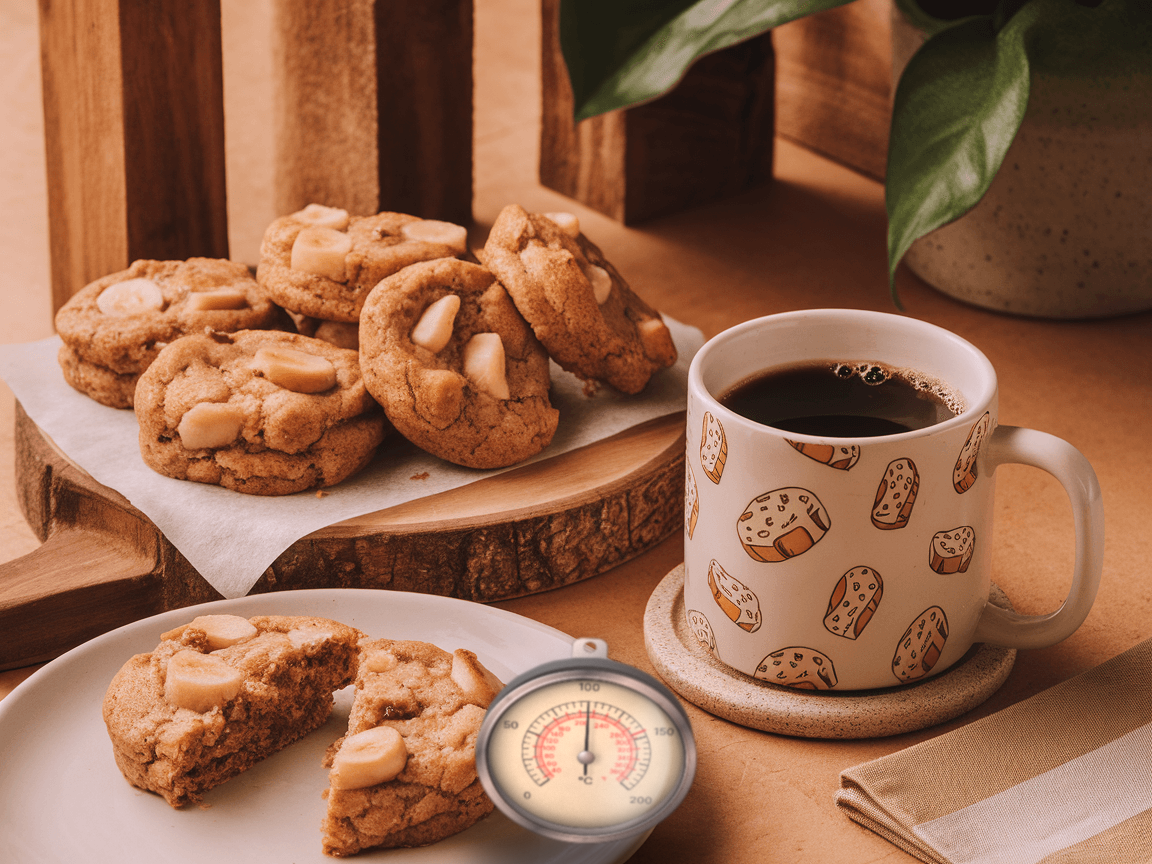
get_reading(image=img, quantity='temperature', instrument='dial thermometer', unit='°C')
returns 100 °C
